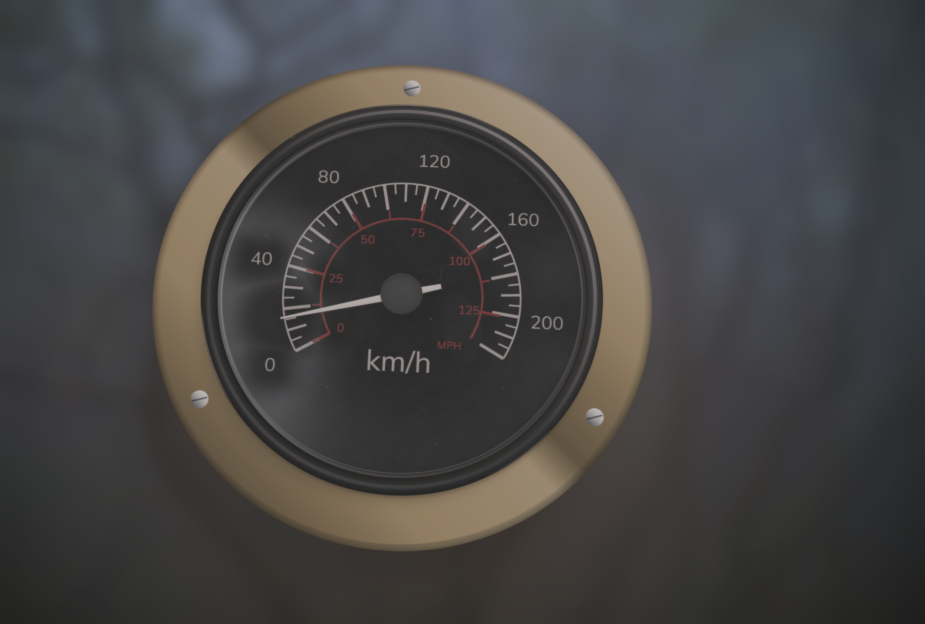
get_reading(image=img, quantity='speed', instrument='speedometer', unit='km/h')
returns 15 km/h
